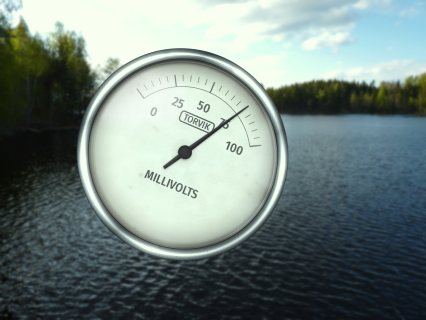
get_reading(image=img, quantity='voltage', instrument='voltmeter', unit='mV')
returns 75 mV
